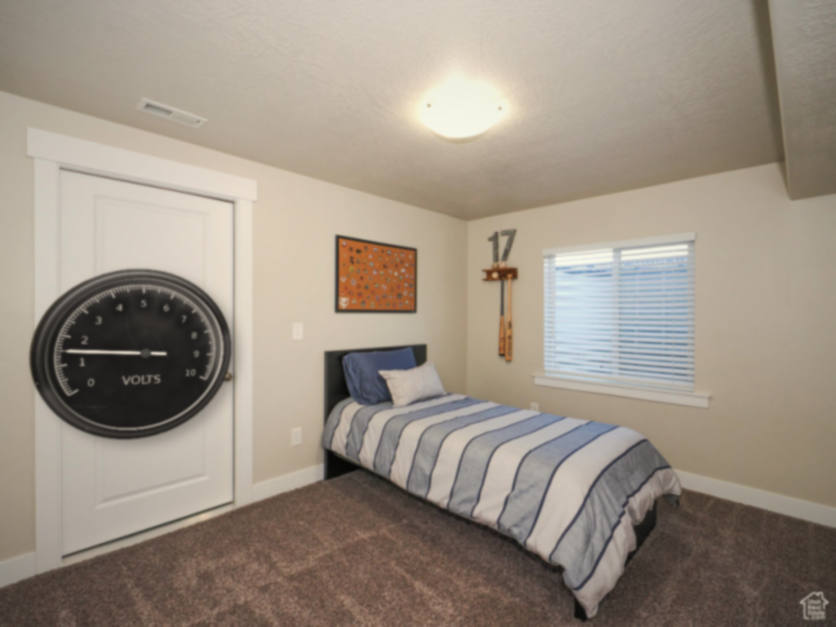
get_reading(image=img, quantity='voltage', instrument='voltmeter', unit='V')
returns 1.5 V
